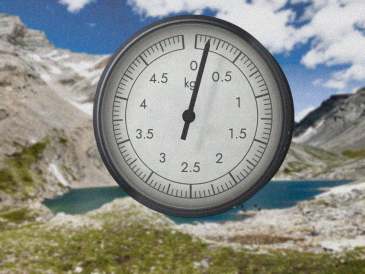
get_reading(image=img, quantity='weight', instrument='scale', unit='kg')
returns 0.15 kg
